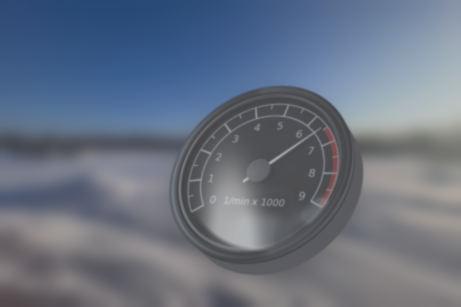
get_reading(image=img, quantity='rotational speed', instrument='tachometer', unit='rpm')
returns 6500 rpm
